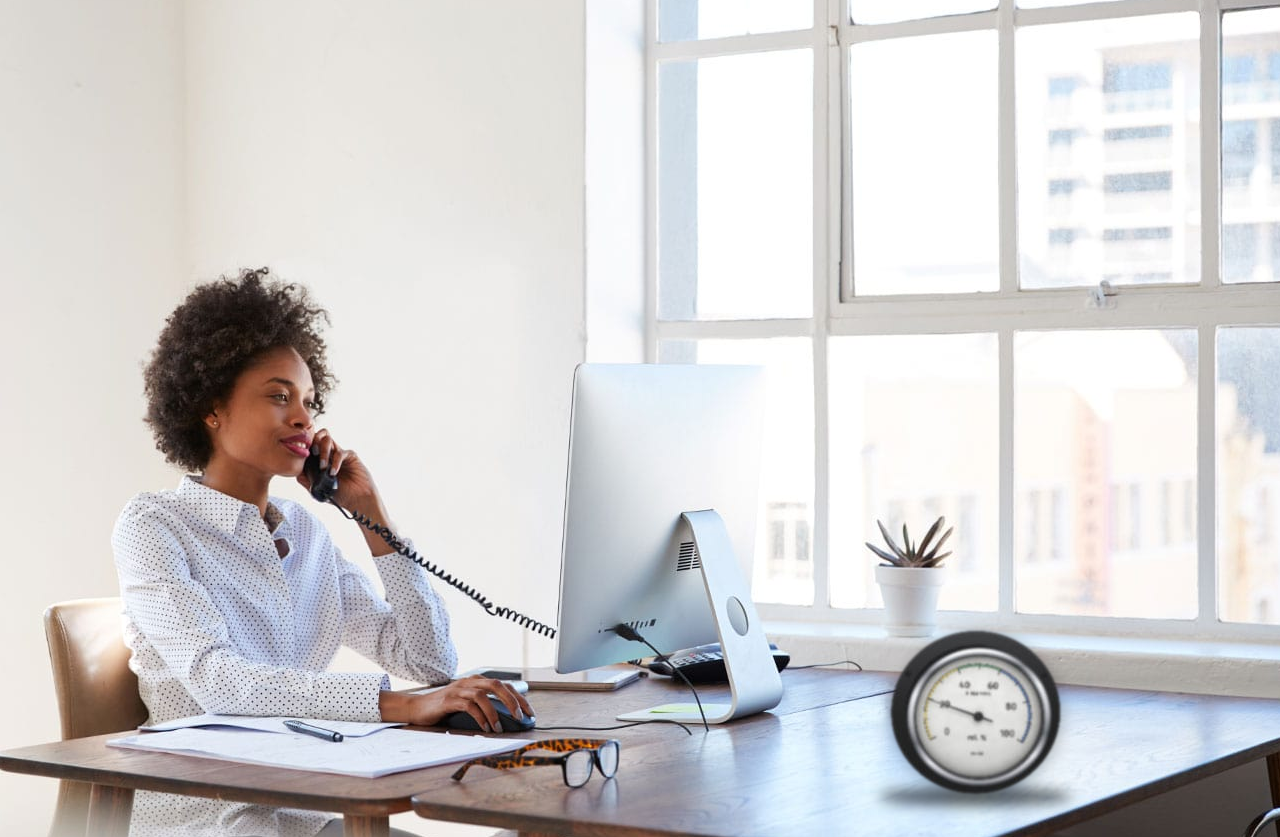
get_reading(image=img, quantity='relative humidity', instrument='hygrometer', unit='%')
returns 20 %
